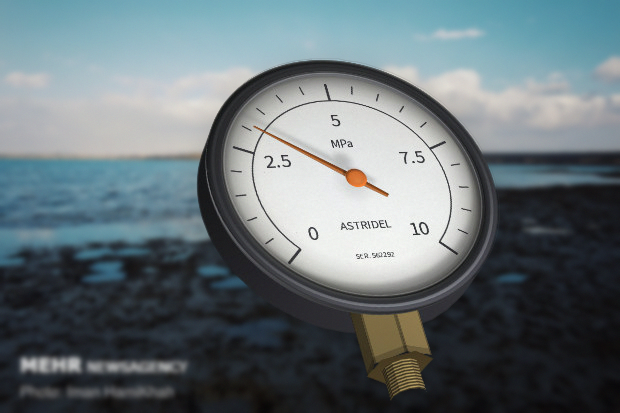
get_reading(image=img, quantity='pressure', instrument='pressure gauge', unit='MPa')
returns 3 MPa
